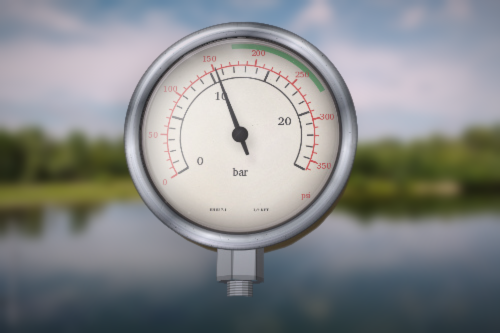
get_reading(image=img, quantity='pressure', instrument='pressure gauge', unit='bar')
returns 10.5 bar
